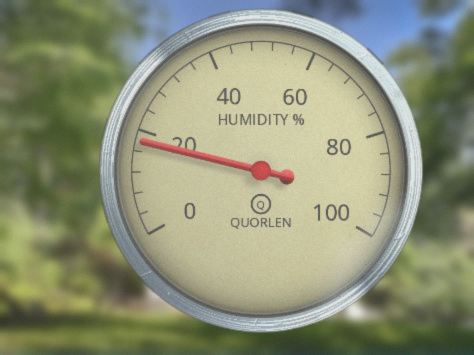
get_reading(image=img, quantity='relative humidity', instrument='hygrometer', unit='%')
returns 18 %
